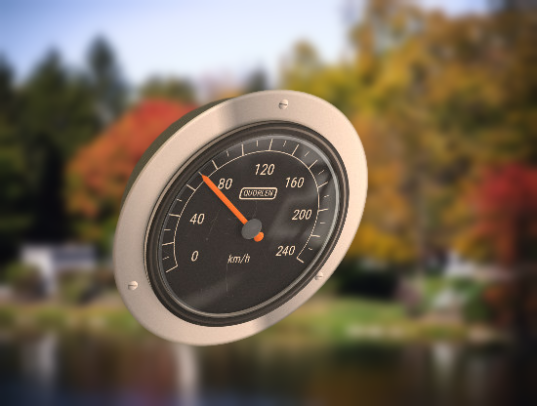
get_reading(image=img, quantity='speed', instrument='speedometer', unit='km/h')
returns 70 km/h
